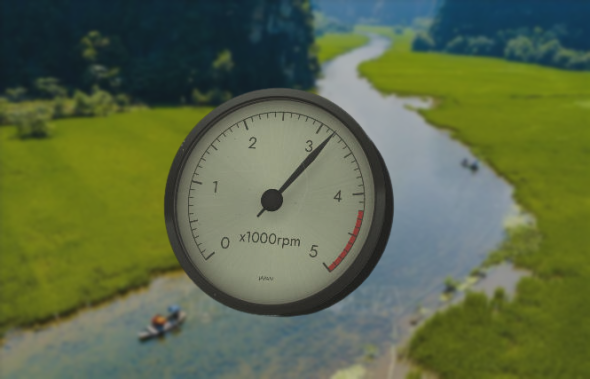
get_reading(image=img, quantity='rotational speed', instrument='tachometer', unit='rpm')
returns 3200 rpm
